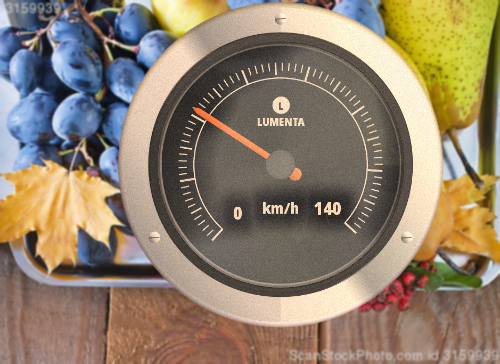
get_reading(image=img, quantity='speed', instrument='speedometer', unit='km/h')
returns 42 km/h
